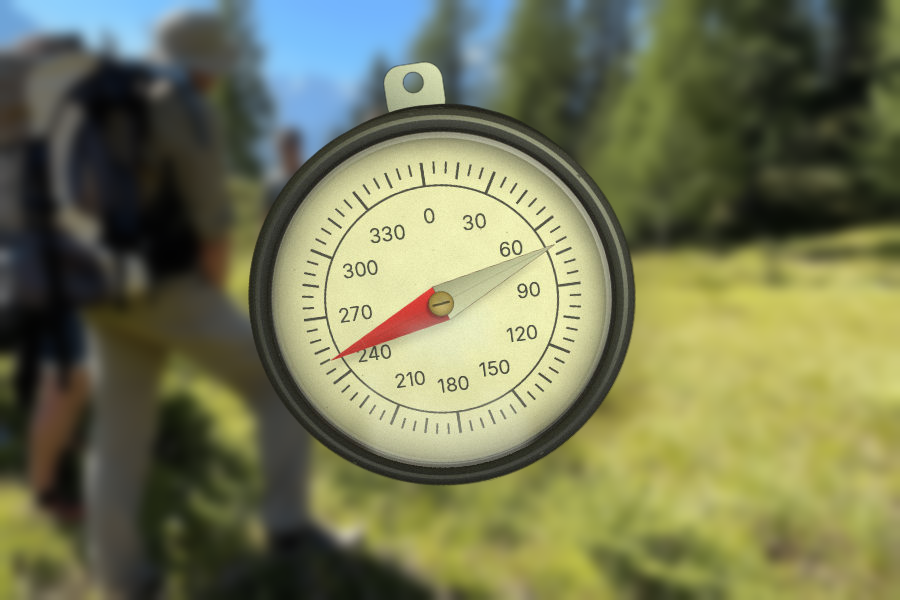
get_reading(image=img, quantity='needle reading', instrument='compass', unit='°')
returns 250 °
